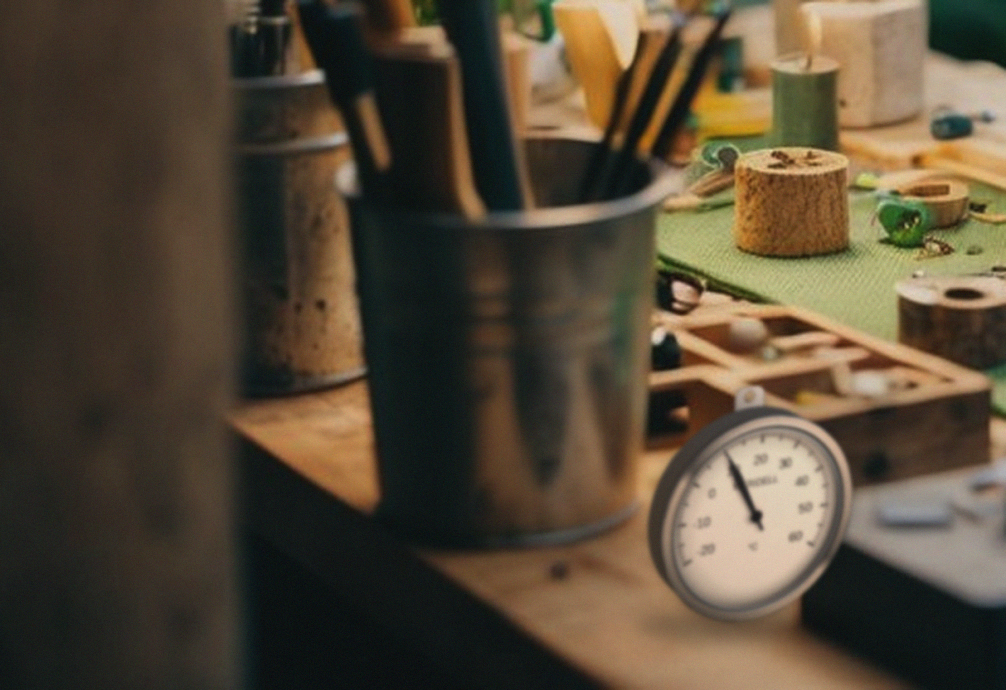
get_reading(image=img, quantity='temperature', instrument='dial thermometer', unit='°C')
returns 10 °C
